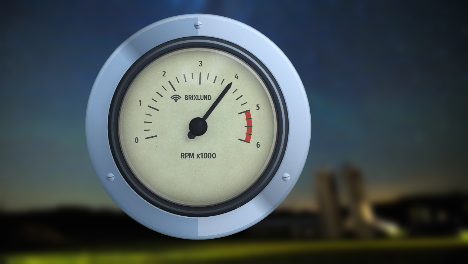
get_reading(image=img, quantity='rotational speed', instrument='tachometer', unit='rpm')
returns 4000 rpm
